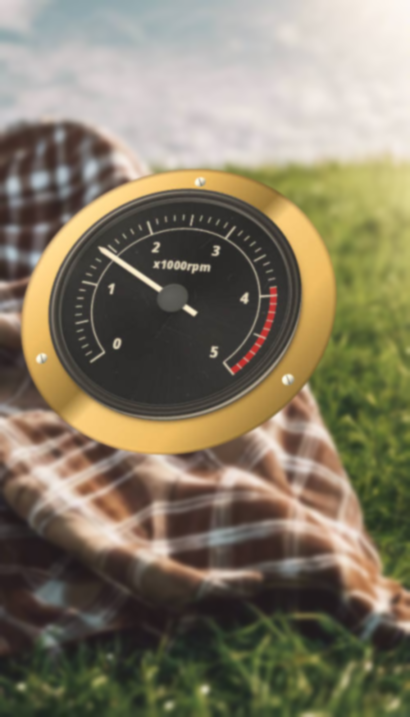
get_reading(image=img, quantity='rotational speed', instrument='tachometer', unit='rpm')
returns 1400 rpm
